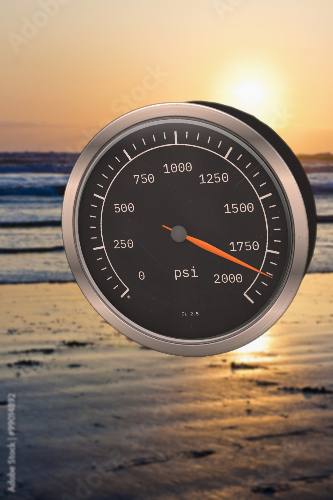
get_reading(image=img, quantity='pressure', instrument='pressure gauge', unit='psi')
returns 1850 psi
